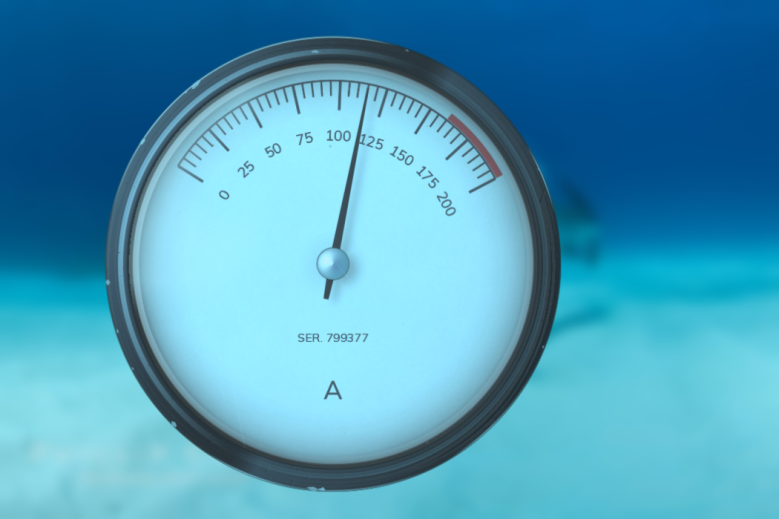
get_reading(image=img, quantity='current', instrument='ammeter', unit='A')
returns 115 A
